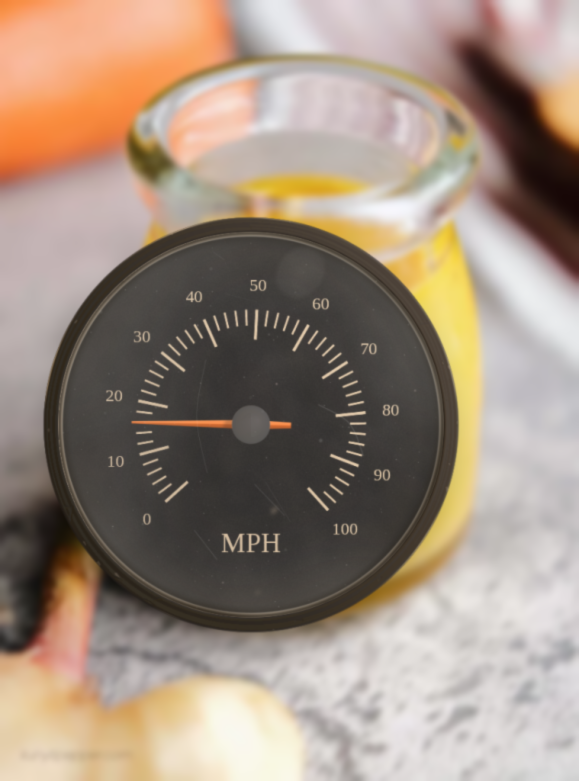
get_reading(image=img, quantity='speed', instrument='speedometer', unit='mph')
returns 16 mph
